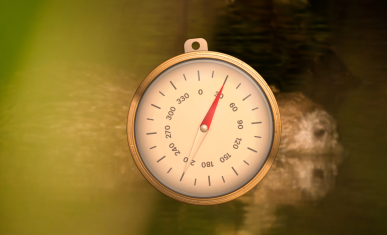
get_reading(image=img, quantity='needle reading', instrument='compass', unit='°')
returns 30 °
